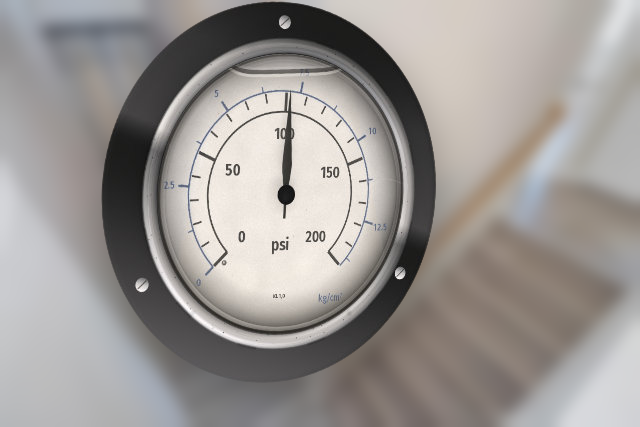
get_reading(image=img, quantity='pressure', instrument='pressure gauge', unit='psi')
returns 100 psi
